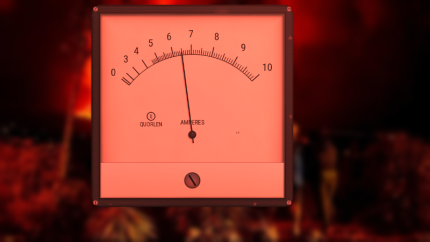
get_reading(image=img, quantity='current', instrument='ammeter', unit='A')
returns 6.5 A
